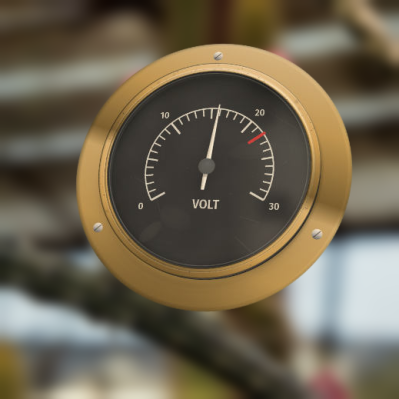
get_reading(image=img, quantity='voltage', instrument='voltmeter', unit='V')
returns 16 V
